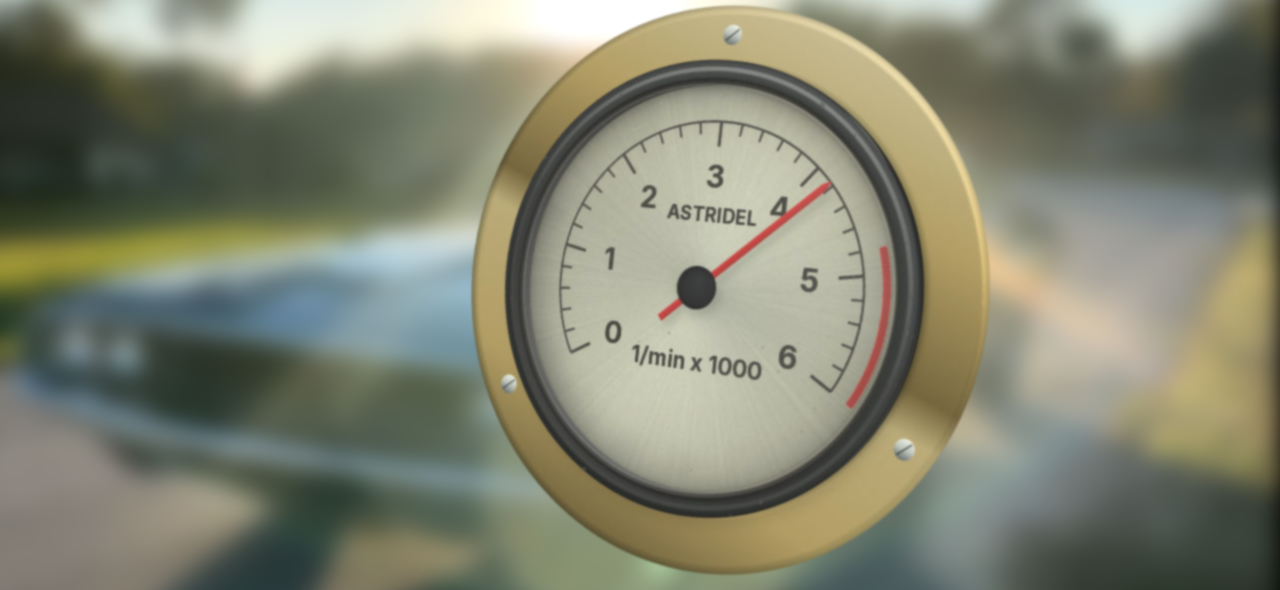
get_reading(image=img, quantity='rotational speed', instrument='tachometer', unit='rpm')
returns 4200 rpm
